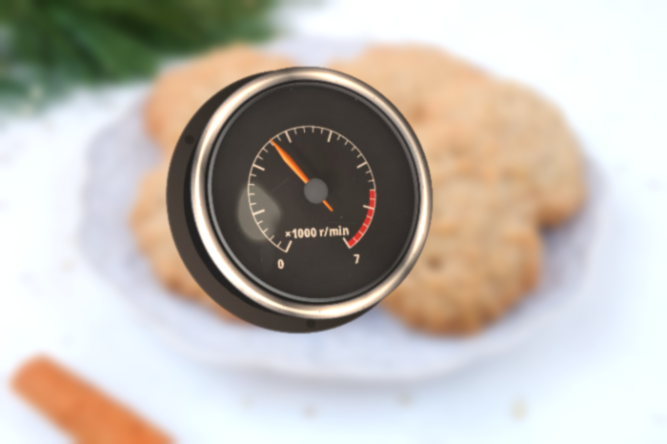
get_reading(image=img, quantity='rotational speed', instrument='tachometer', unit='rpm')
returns 2600 rpm
